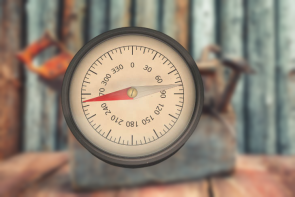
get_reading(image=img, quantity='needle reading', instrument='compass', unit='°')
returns 260 °
